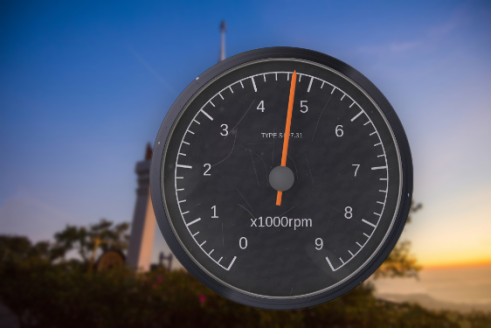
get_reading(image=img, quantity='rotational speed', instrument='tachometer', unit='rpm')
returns 4700 rpm
